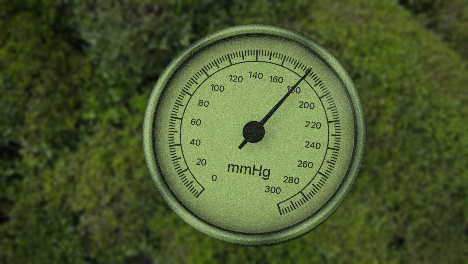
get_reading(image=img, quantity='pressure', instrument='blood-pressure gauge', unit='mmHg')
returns 180 mmHg
